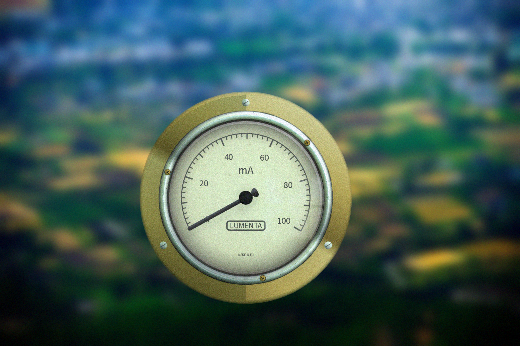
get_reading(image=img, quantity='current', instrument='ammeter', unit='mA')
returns 0 mA
